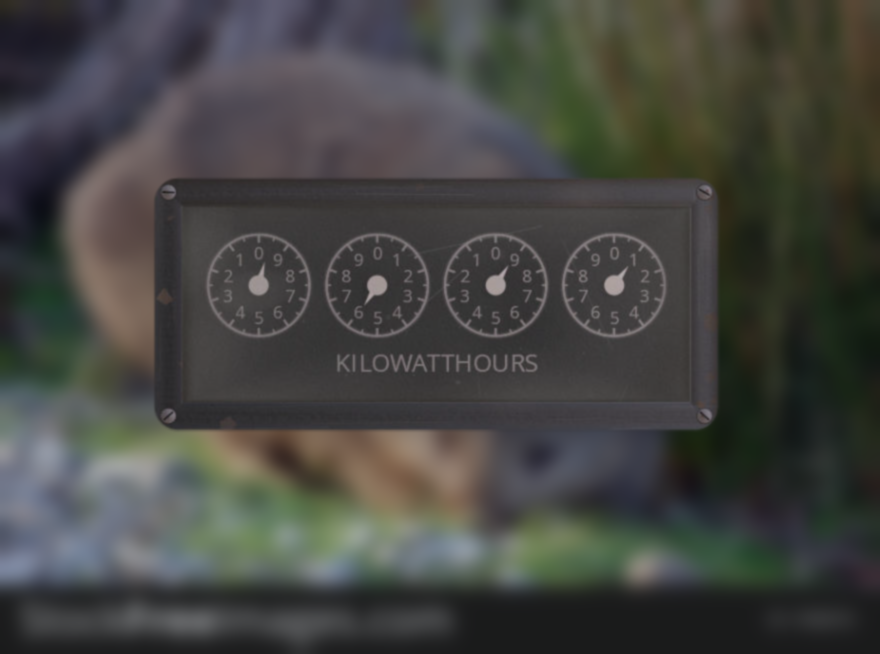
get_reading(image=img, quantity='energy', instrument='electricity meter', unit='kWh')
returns 9591 kWh
